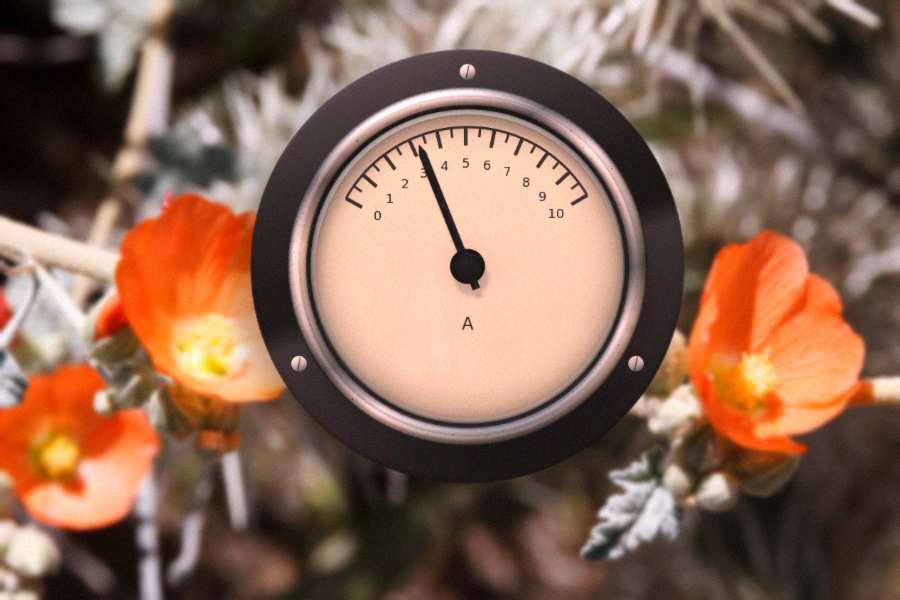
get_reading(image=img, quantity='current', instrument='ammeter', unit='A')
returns 3.25 A
